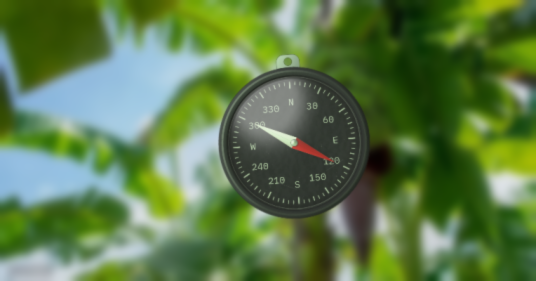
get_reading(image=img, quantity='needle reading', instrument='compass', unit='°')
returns 120 °
